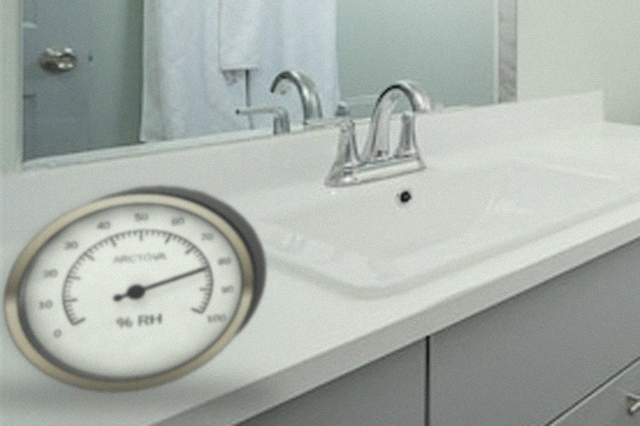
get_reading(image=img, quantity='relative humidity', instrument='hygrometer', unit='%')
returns 80 %
